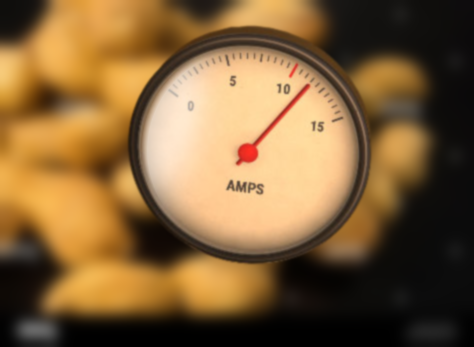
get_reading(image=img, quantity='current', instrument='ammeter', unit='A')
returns 11.5 A
